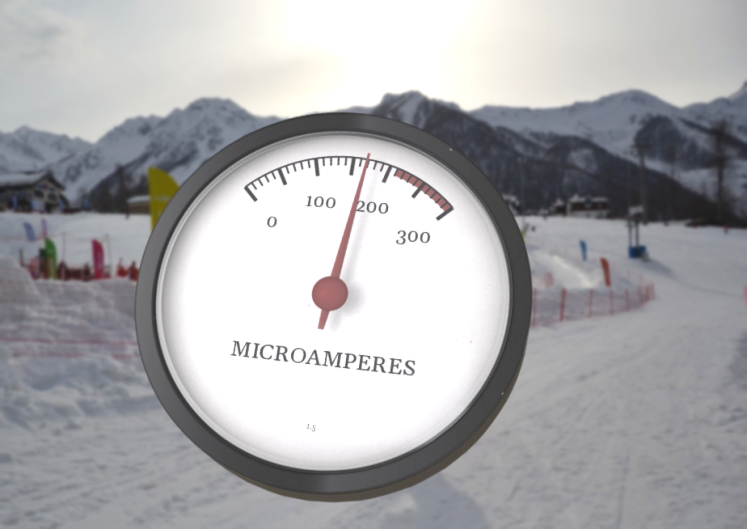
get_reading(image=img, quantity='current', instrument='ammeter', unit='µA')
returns 170 µA
